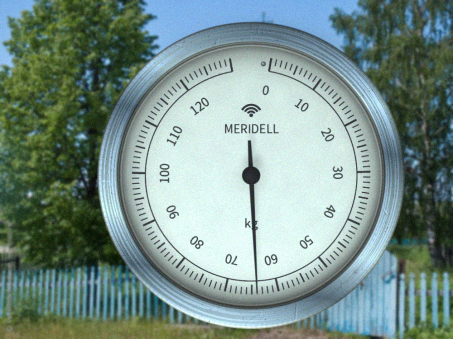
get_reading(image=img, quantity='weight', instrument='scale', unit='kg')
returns 64 kg
